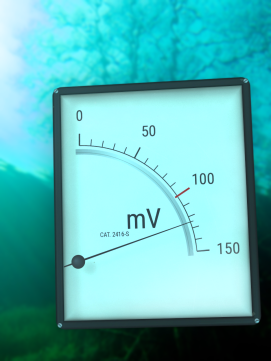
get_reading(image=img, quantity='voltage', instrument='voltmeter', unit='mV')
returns 125 mV
